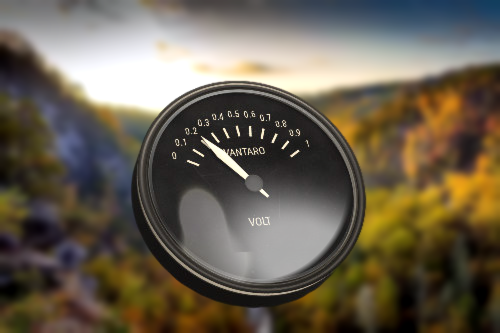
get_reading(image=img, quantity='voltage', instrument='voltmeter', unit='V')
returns 0.2 V
